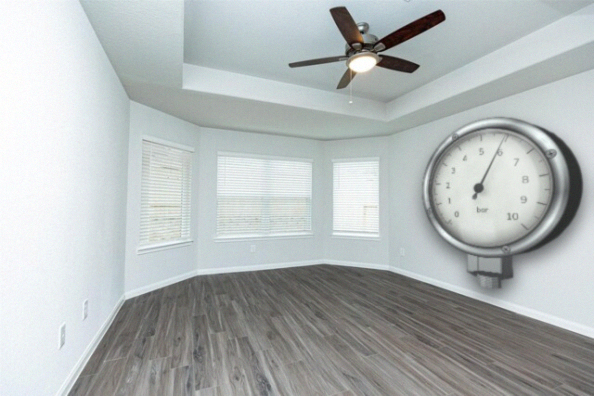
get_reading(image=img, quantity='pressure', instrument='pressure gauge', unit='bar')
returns 6 bar
